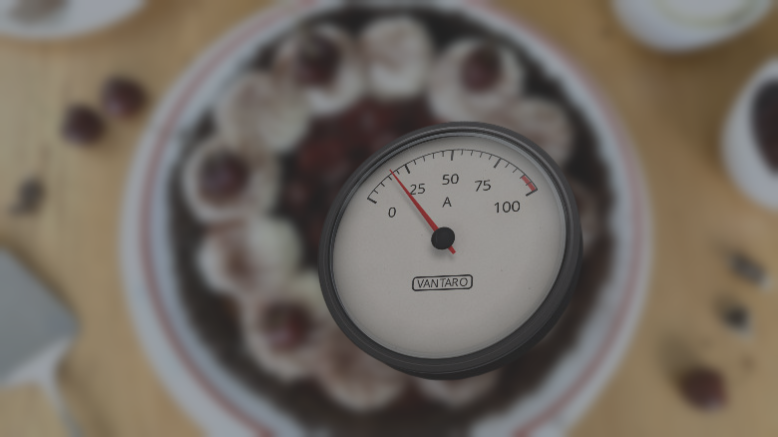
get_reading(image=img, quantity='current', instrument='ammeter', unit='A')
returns 17.5 A
